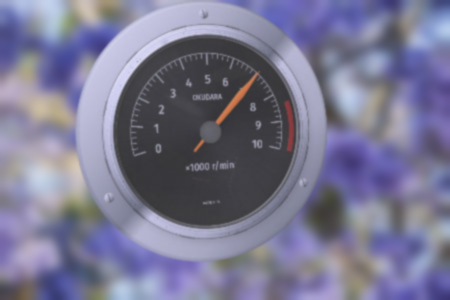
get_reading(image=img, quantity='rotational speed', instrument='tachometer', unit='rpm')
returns 7000 rpm
